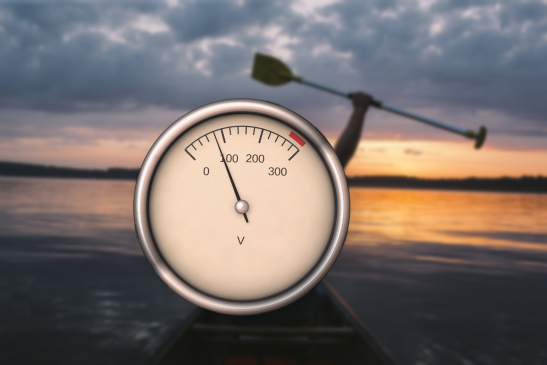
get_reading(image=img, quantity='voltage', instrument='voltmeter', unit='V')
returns 80 V
